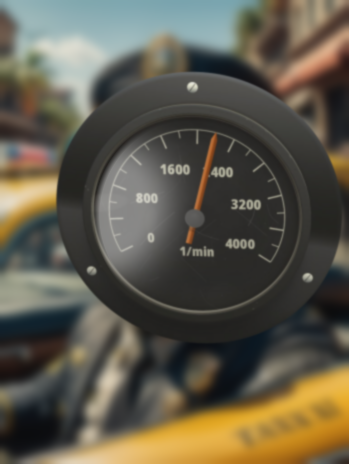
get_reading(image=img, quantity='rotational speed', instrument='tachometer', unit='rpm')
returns 2200 rpm
